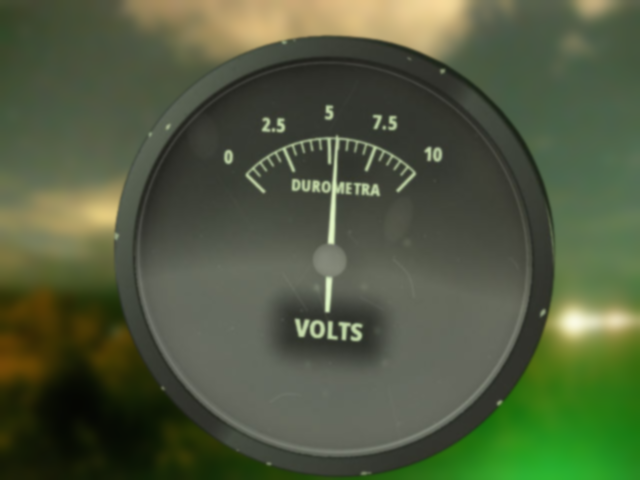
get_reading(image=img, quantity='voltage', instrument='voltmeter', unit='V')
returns 5.5 V
